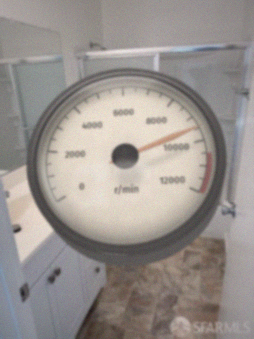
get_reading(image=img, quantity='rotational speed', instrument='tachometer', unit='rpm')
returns 9500 rpm
